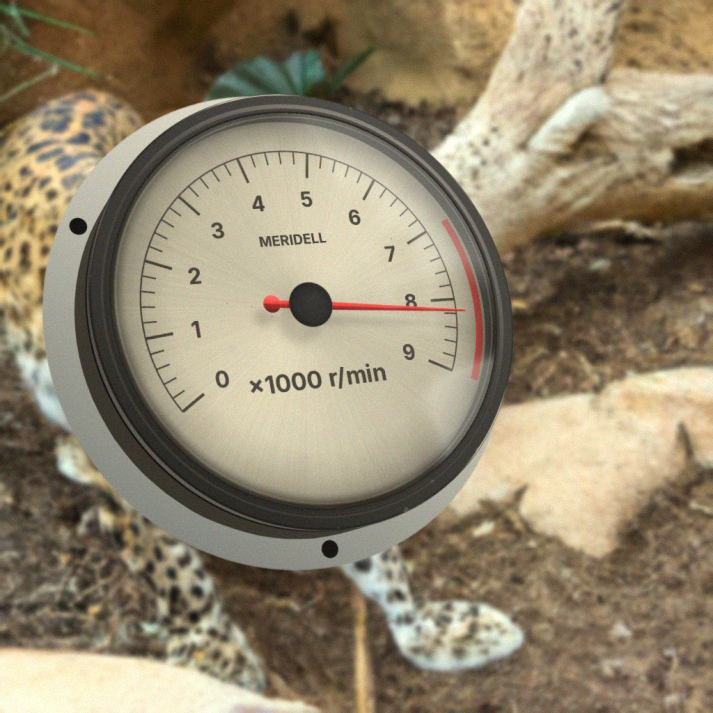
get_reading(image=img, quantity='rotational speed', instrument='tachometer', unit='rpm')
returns 8200 rpm
